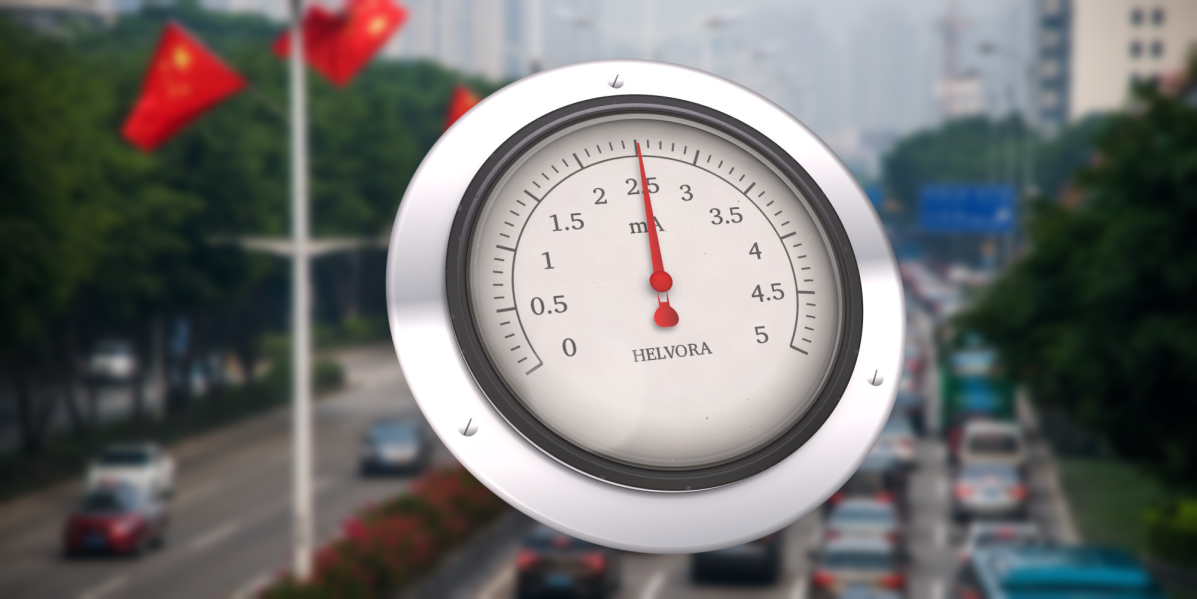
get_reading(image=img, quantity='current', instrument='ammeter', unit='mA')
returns 2.5 mA
